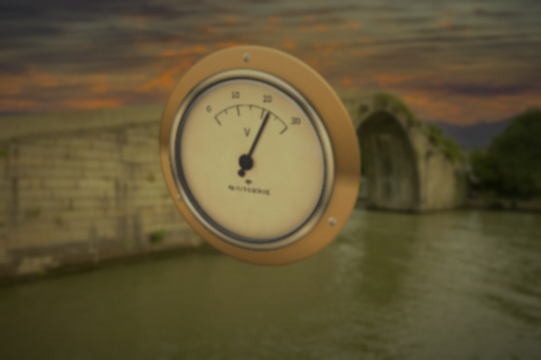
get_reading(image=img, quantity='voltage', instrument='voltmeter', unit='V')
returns 22.5 V
